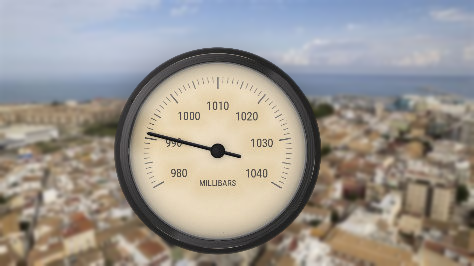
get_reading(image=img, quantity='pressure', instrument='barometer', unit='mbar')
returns 991 mbar
